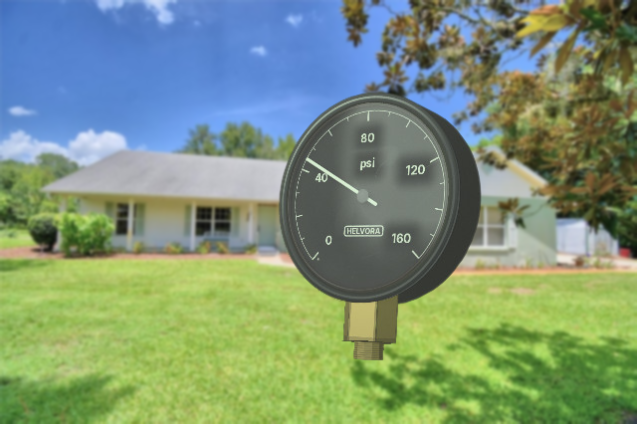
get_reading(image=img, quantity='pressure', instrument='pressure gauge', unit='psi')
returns 45 psi
